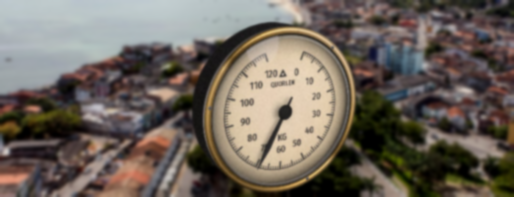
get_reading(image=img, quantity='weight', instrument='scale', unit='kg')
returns 70 kg
